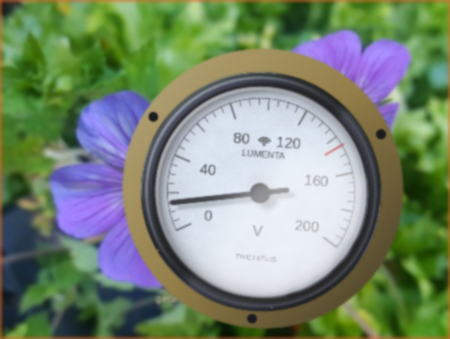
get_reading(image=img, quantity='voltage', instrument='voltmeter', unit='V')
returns 15 V
